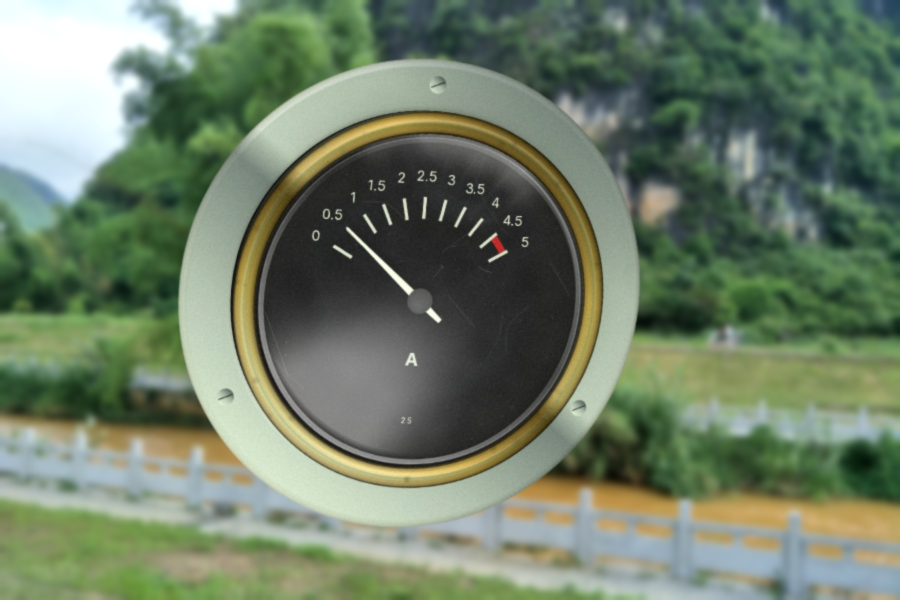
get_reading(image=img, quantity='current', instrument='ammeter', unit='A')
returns 0.5 A
